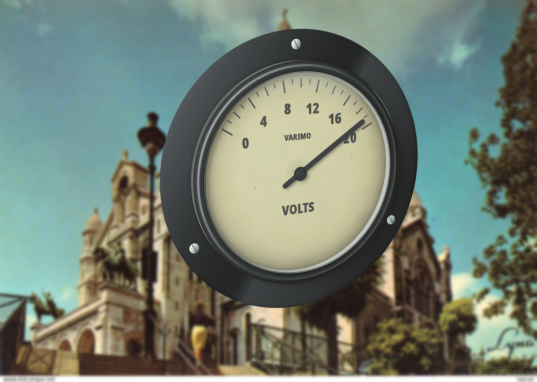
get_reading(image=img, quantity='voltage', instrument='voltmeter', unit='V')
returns 19 V
